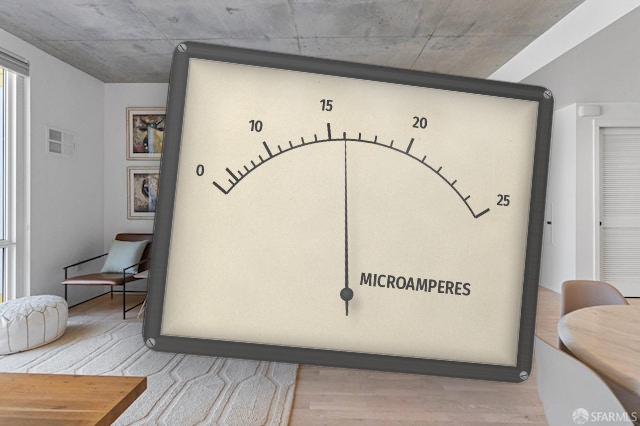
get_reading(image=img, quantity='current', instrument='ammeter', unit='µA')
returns 16 µA
